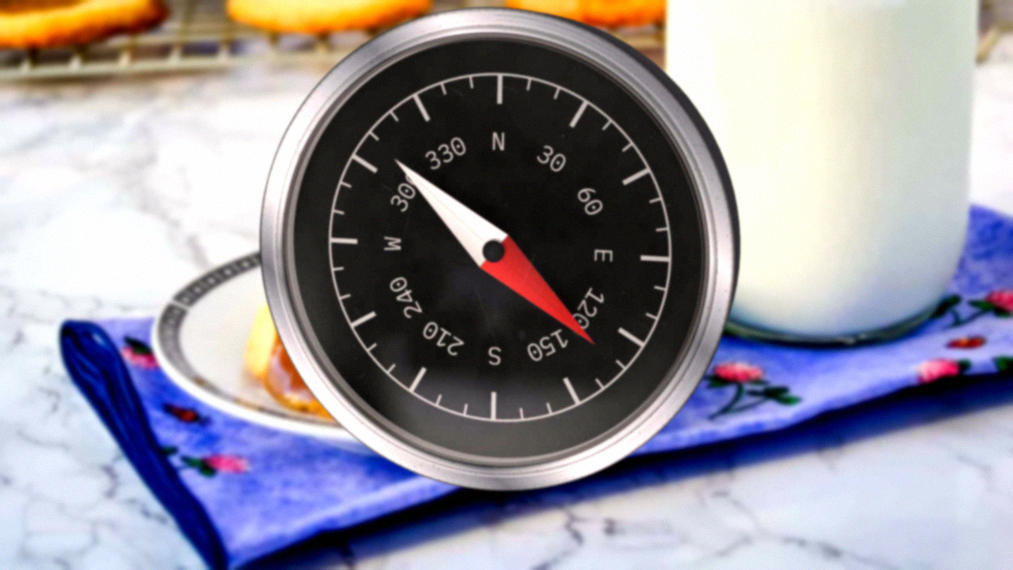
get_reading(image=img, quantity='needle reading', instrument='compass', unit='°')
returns 130 °
